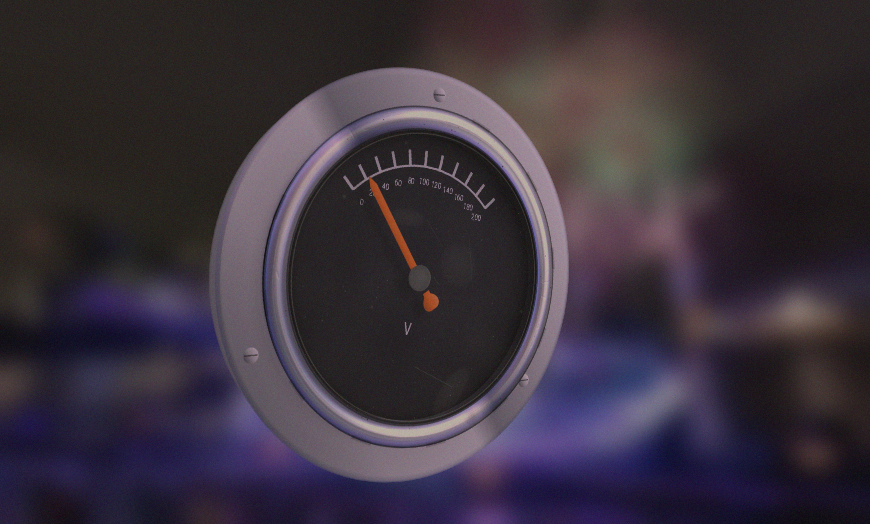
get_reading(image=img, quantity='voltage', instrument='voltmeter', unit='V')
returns 20 V
